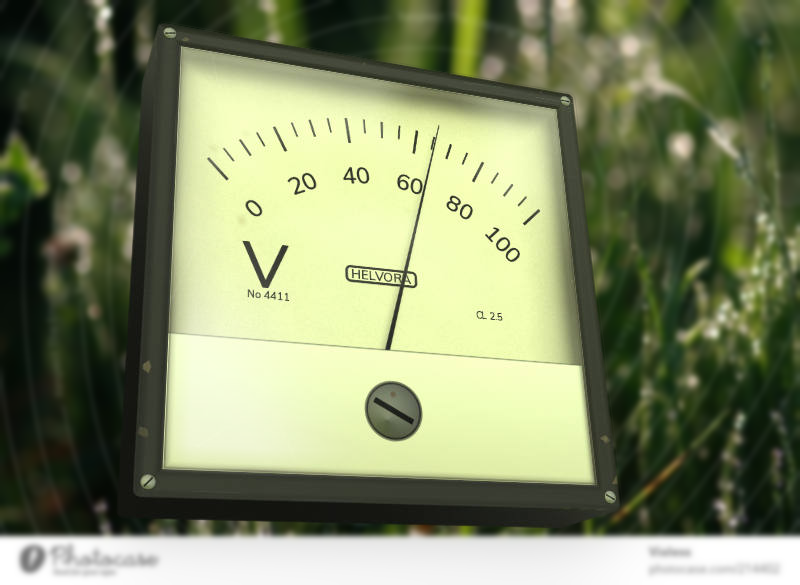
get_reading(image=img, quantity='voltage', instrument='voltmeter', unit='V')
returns 65 V
